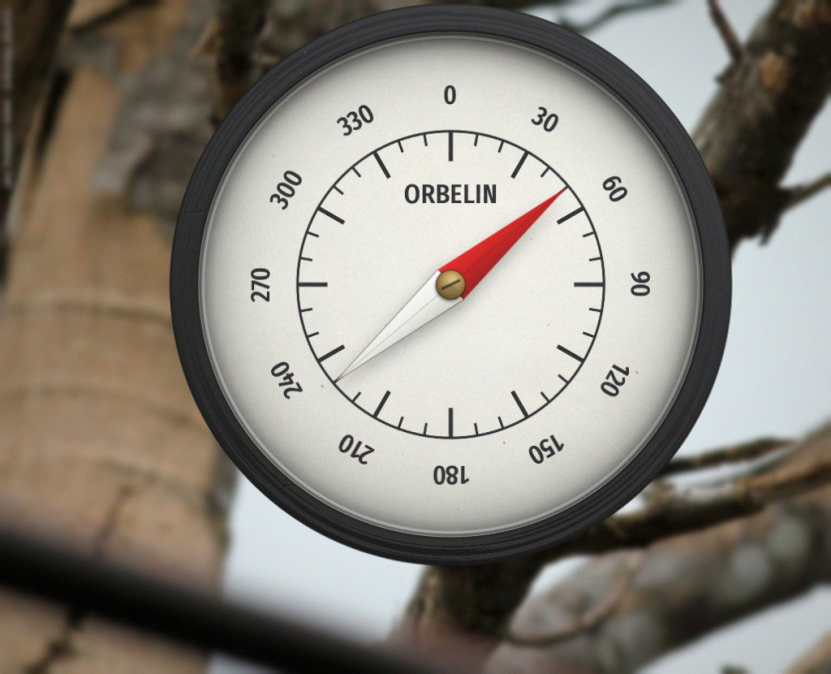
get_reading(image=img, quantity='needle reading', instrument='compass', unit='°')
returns 50 °
